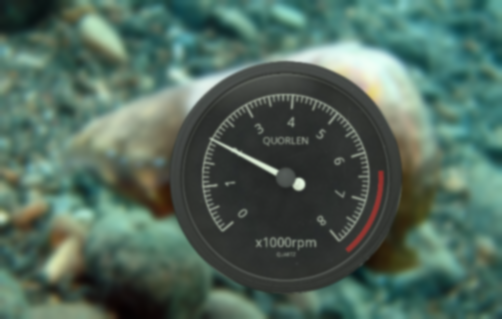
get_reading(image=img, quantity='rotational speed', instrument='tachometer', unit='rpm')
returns 2000 rpm
